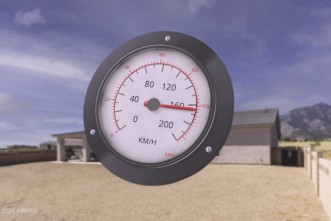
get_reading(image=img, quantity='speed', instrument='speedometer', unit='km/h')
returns 165 km/h
